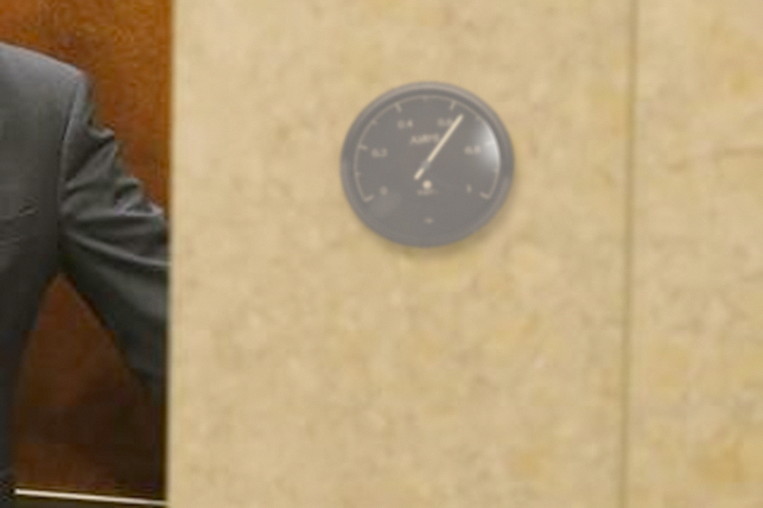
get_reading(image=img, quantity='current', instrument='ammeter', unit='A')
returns 0.65 A
